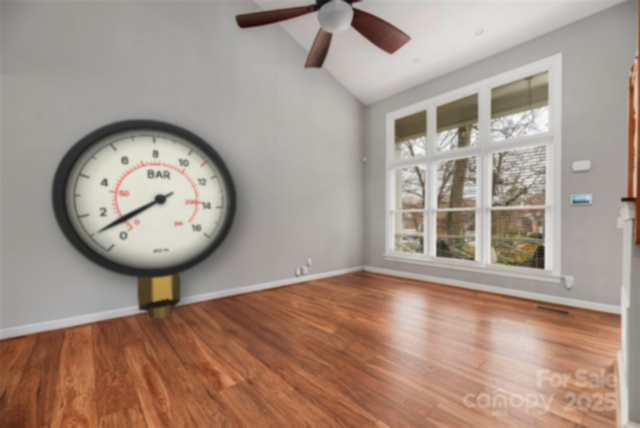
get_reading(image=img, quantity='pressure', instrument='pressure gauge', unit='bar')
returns 1 bar
